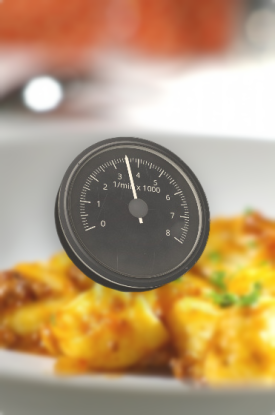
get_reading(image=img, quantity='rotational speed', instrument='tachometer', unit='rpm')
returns 3500 rpm
